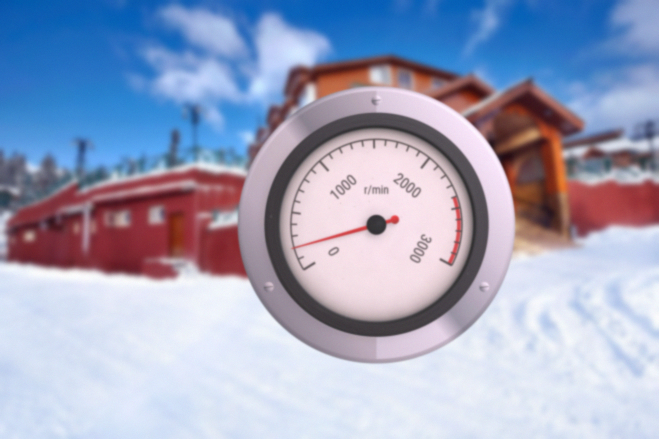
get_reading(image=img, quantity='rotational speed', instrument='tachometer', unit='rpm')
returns 200 rpm
